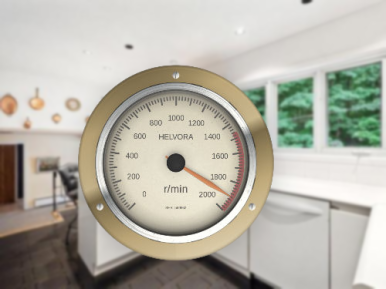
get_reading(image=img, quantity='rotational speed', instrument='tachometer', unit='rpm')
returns 1900 rpm
